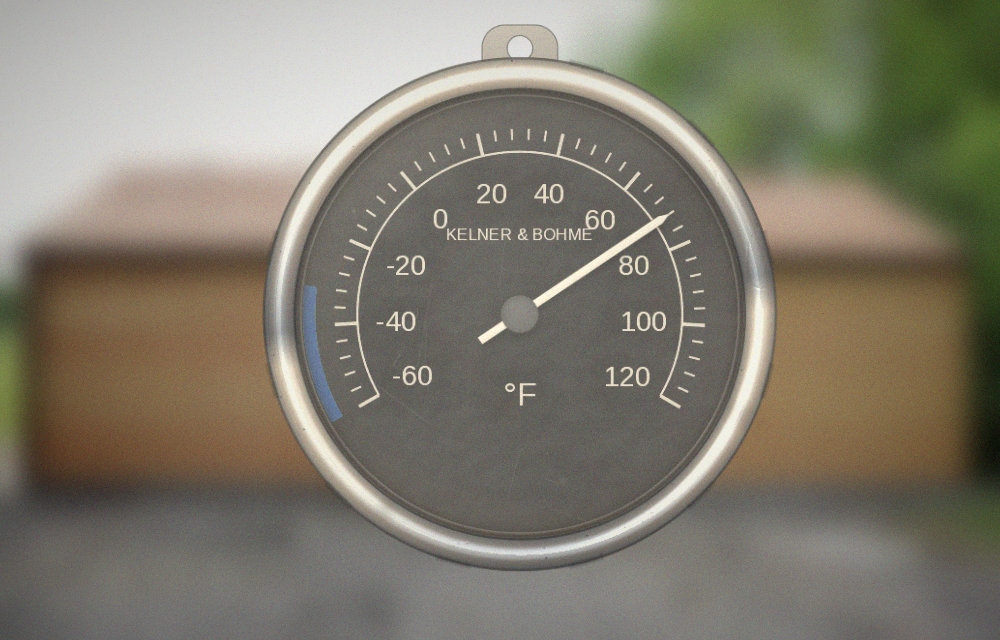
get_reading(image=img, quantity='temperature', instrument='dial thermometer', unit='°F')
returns 72 °F
